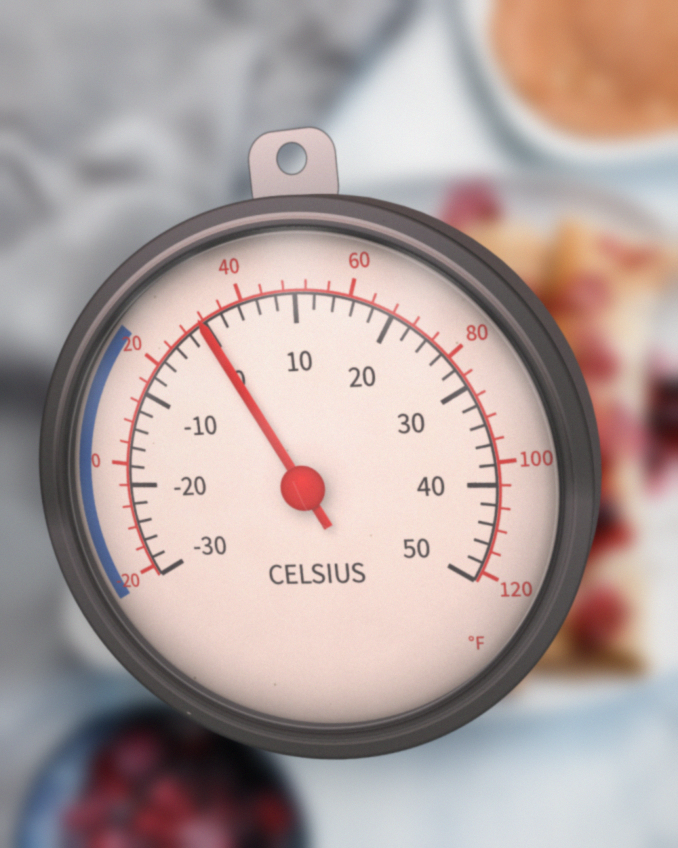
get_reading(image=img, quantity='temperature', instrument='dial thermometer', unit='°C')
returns 0 °C
